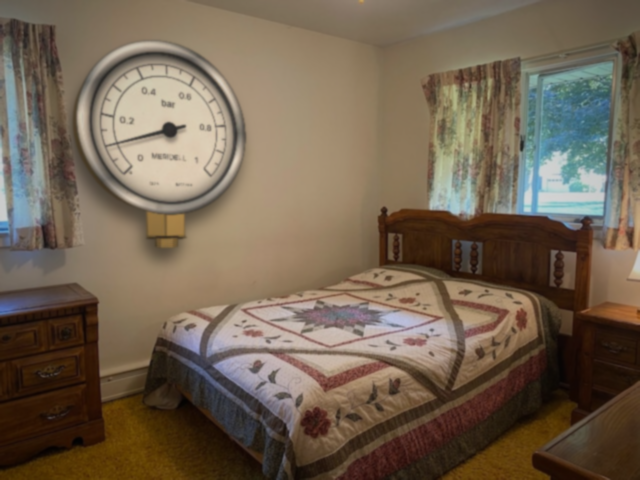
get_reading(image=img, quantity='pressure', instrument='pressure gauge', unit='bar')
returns 0.1 bar
